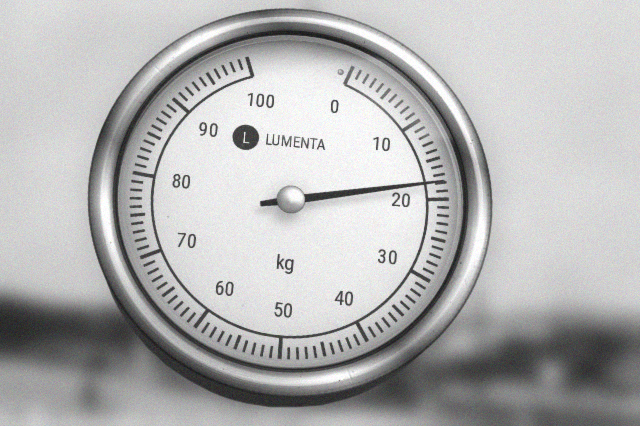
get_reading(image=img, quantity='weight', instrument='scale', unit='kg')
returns 18 kg
